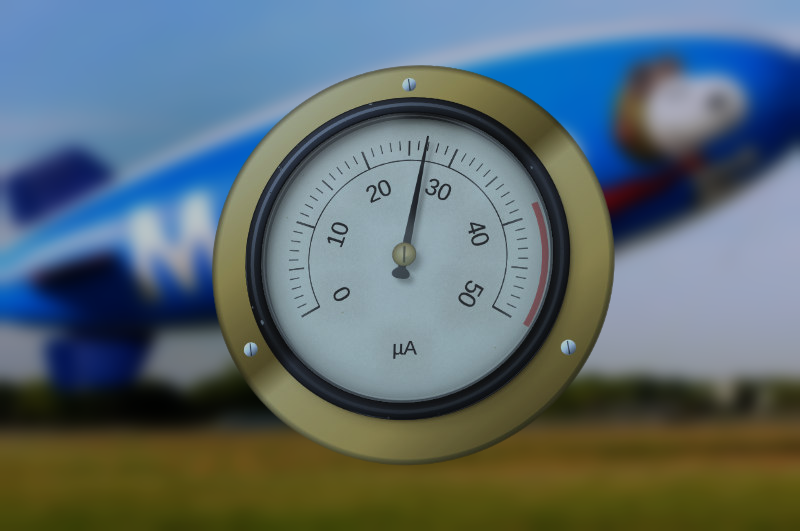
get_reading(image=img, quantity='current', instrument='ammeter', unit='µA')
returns 27 µA
